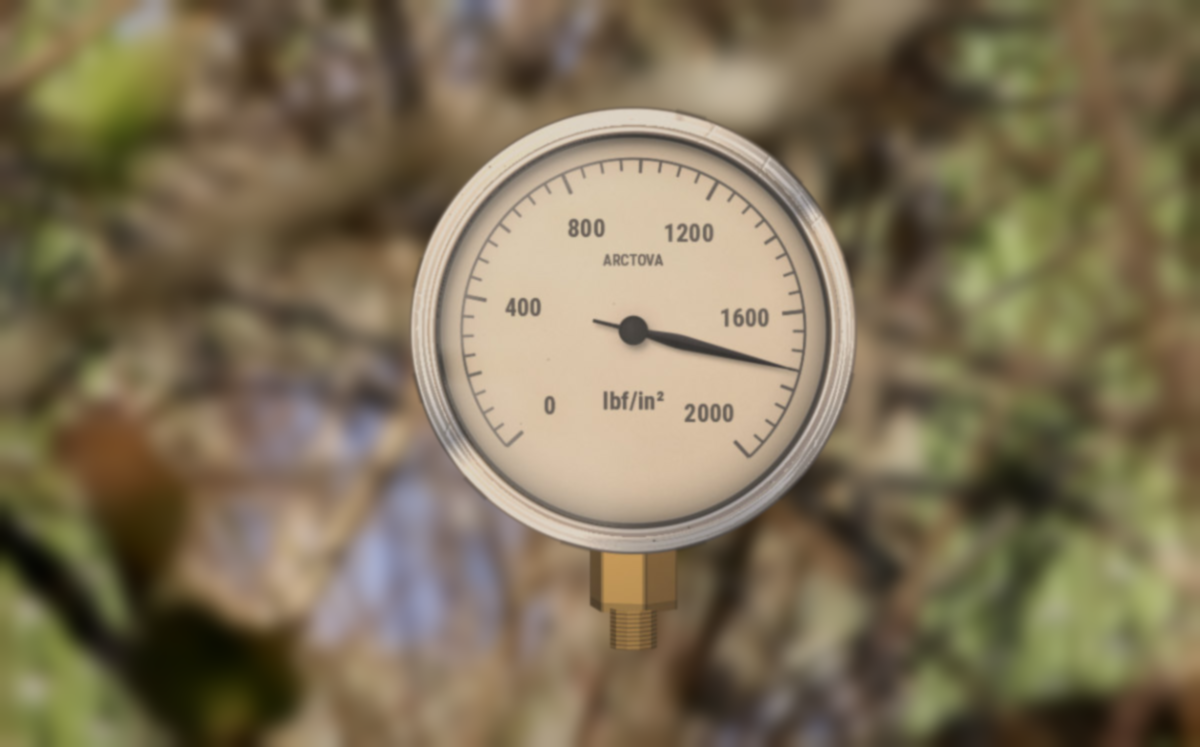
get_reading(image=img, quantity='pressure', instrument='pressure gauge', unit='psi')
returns 1750 psi
